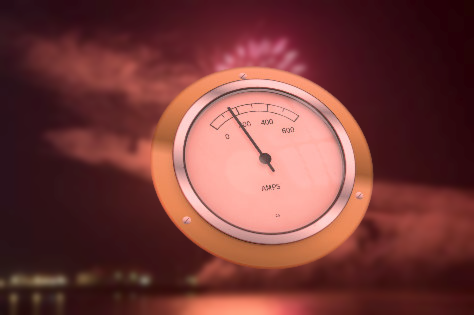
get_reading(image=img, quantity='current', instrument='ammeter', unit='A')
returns 150 A
